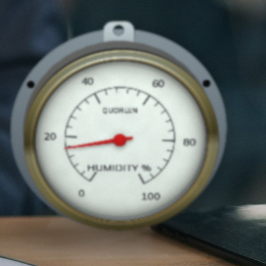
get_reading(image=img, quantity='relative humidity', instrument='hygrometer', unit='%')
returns 16 %
